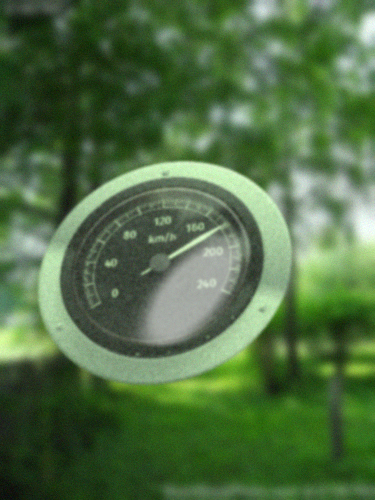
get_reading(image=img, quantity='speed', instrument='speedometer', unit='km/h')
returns 180 km/h
